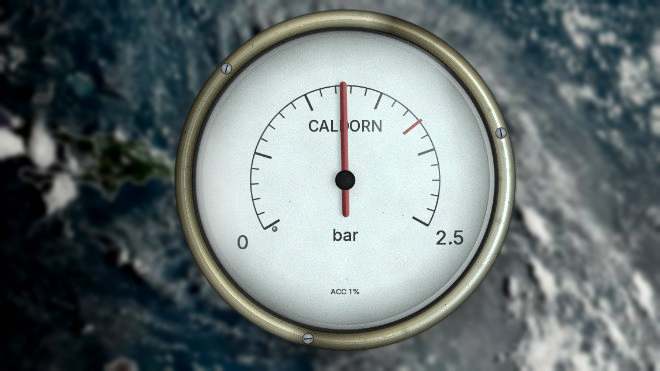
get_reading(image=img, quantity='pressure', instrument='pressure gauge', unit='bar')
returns 1.25 bar
